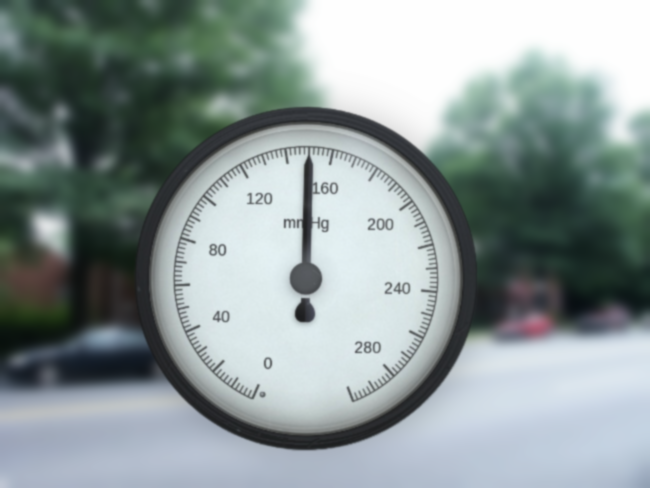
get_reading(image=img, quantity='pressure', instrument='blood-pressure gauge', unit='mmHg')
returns 150 mmHg
